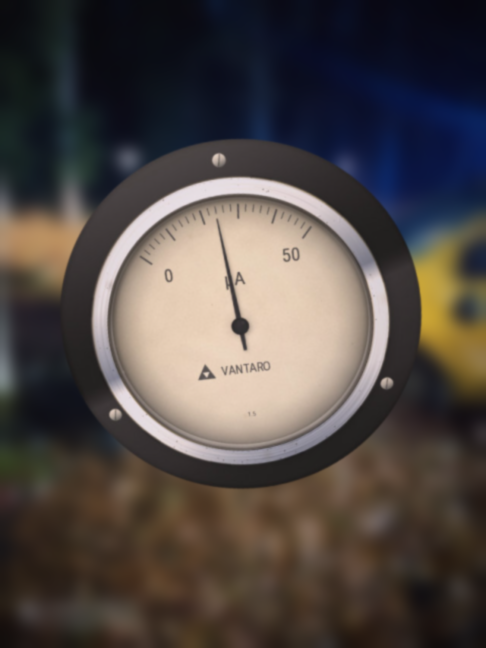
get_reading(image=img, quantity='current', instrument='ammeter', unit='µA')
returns 24 µA
